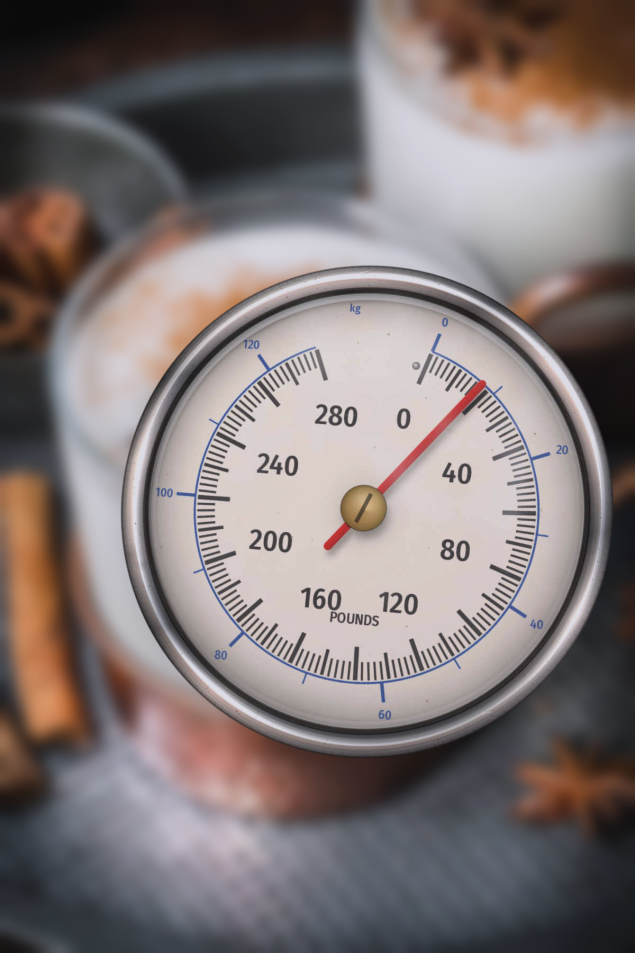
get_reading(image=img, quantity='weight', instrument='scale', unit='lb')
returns 18 lb
